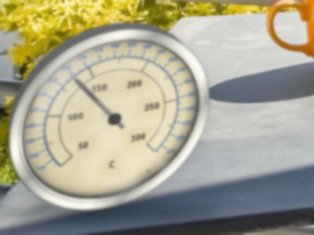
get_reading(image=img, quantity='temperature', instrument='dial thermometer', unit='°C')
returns 137.5 °C
